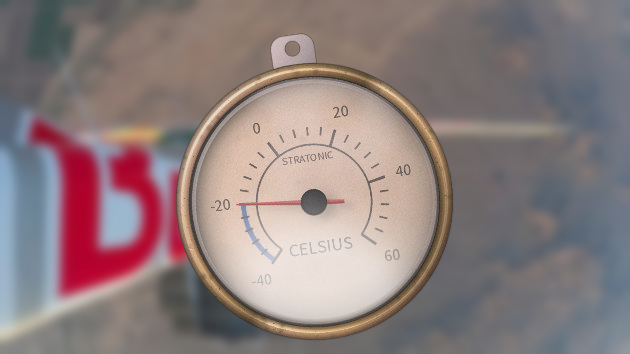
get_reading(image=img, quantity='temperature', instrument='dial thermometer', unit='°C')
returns -20 °C
